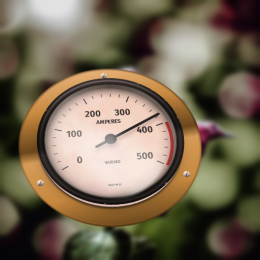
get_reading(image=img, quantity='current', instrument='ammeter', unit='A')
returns 380 A
